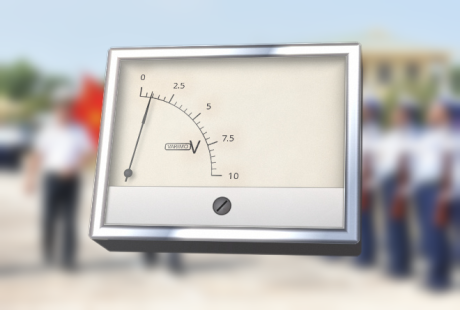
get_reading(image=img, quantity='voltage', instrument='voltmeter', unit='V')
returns 1 V
